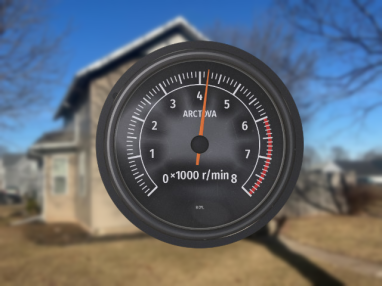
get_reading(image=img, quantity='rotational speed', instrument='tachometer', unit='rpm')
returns 4200 rpm
